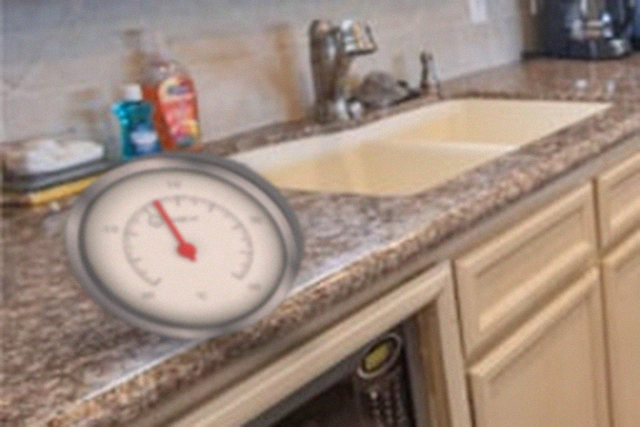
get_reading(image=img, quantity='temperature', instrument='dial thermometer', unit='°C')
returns 5 °C
